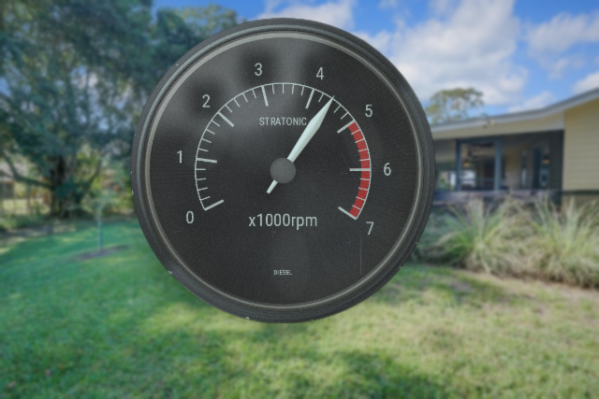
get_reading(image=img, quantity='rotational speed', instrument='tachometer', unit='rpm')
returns 4400 rpm
